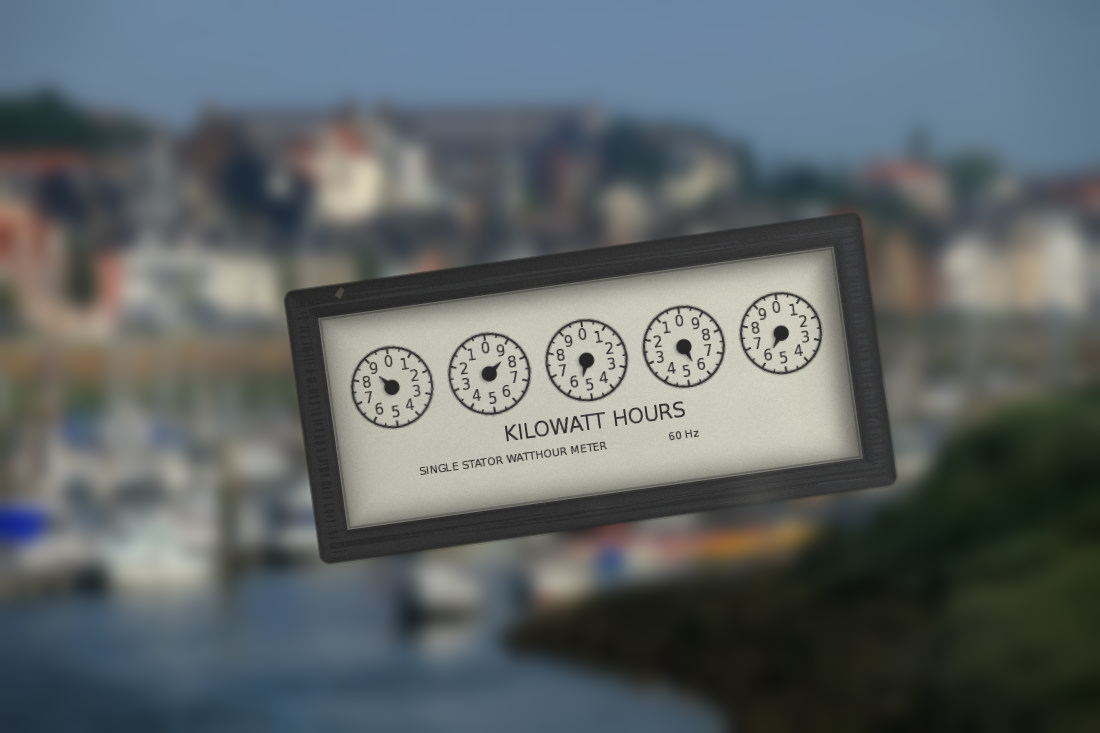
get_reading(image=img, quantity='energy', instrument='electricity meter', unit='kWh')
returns 88556 kWh
